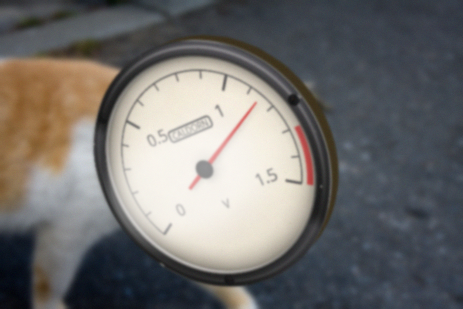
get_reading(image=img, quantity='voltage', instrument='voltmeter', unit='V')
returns 1.15 V
